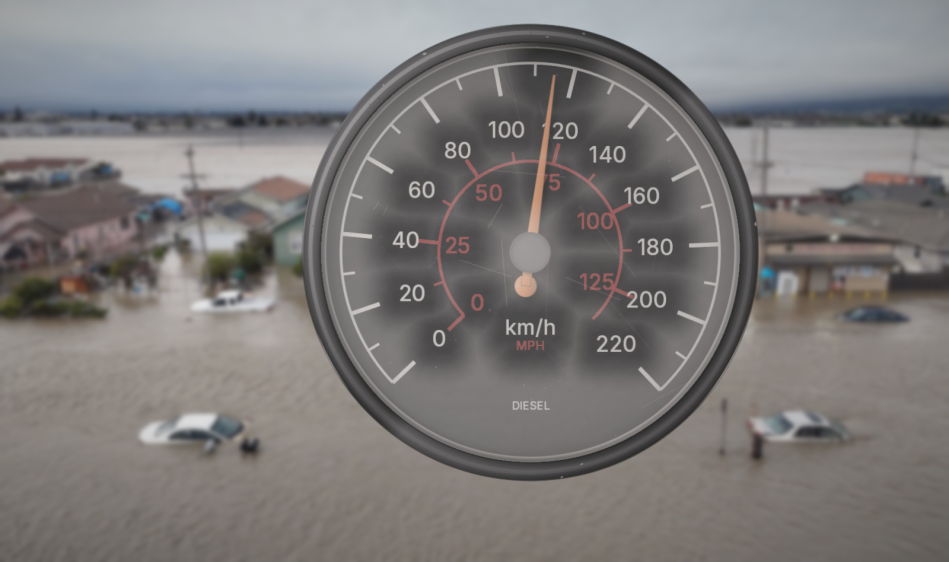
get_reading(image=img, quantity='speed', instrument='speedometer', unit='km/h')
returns 115 km/h
